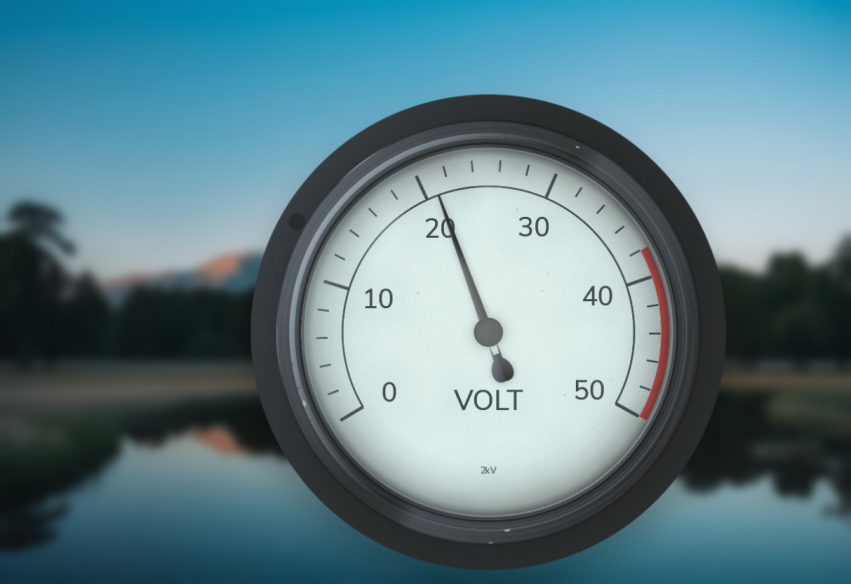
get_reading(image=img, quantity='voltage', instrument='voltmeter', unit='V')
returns 21 V
